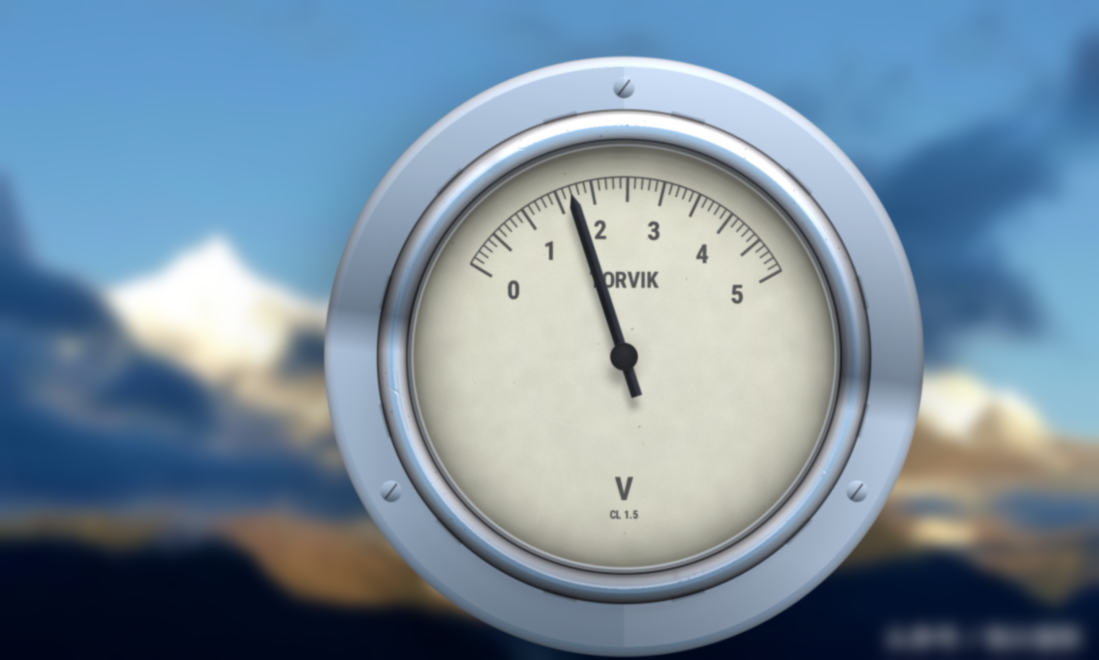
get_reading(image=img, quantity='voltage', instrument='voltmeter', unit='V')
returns 1.7 V
